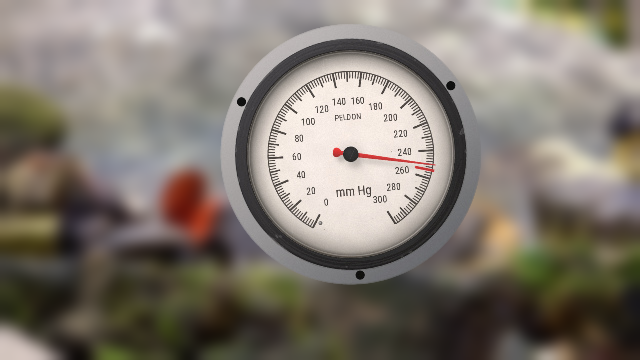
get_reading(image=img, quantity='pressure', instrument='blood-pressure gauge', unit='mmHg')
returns 250 mmHg
